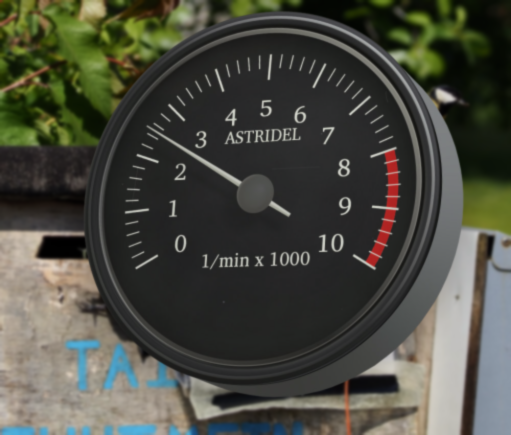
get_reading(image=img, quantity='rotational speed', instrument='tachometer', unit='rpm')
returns 2500 rpm
